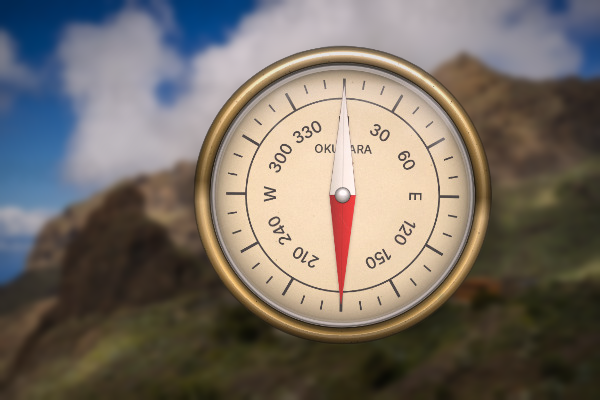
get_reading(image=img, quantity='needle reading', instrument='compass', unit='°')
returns 180 °
